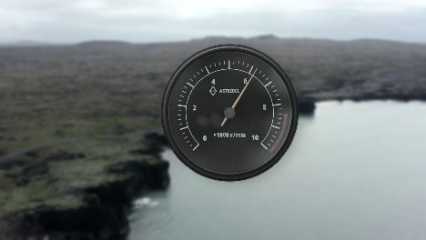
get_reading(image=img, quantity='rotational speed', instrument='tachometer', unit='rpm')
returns 6200 rpm
